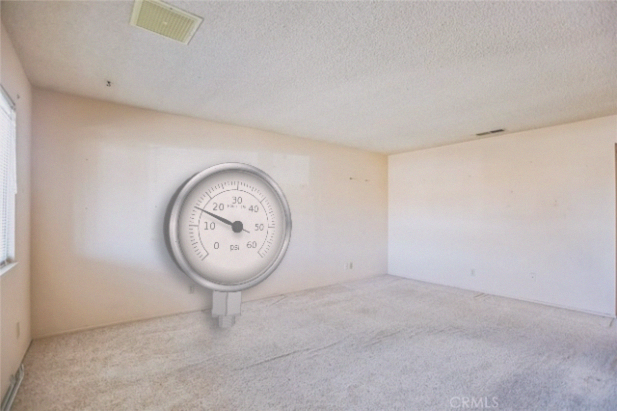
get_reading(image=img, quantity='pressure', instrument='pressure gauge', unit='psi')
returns 15 psi
